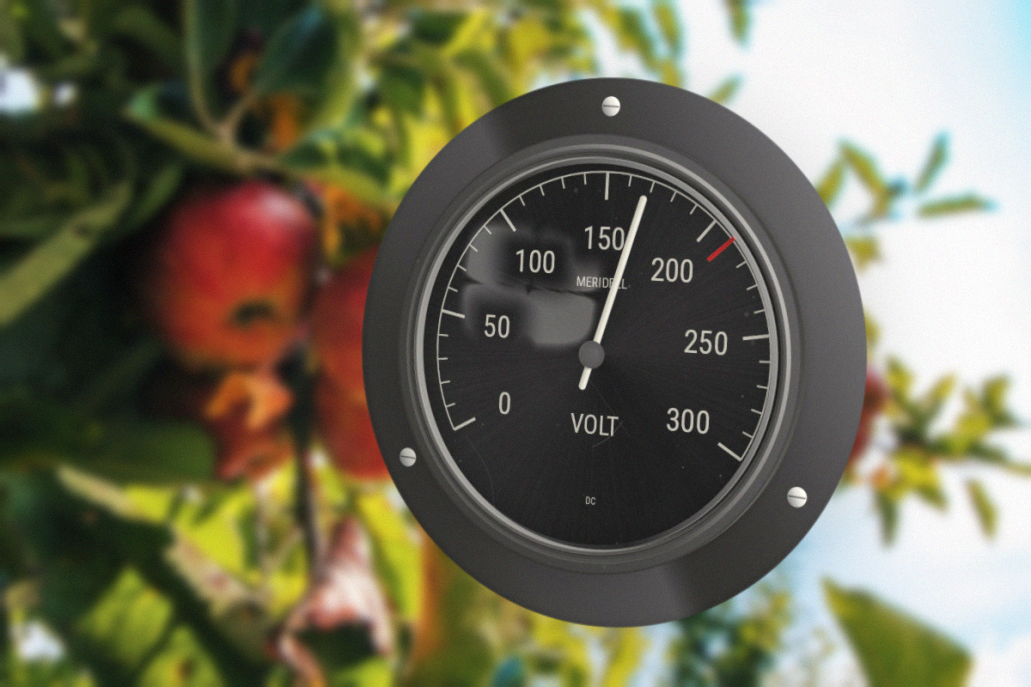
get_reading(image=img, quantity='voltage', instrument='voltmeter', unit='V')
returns 170 V
